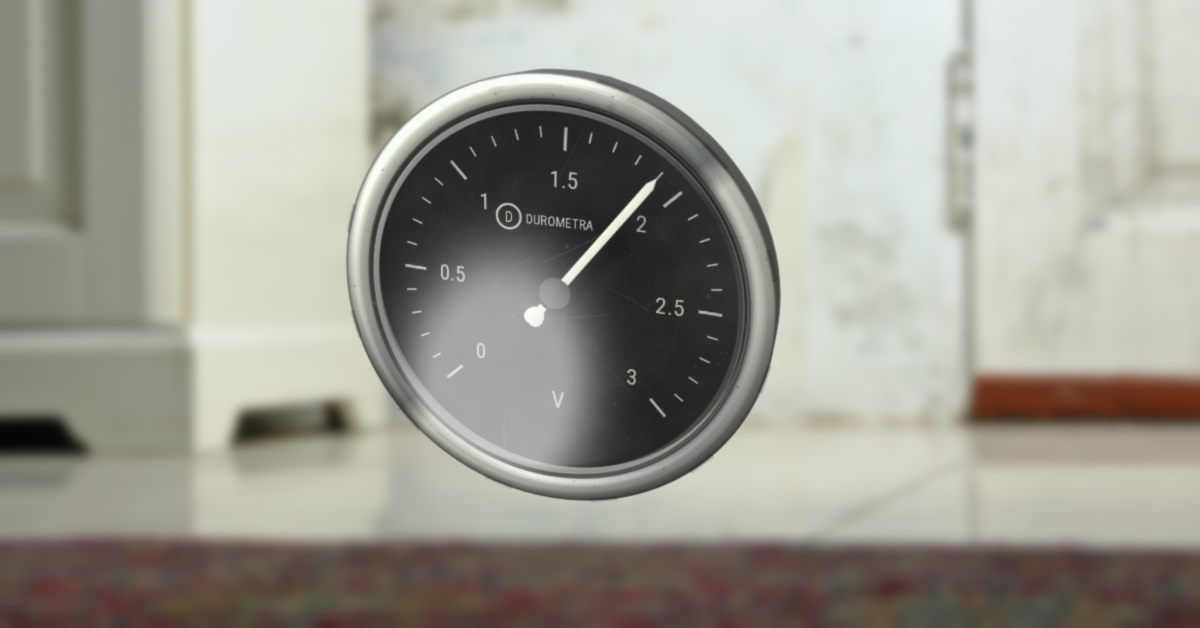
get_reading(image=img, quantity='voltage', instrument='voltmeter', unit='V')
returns 1.9 V
